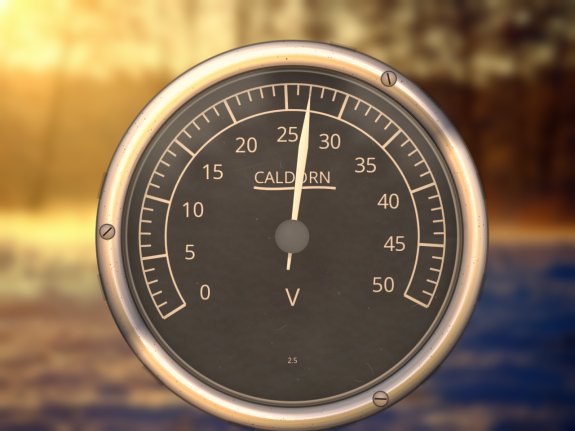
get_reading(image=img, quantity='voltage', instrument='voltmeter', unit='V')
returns 27 V
